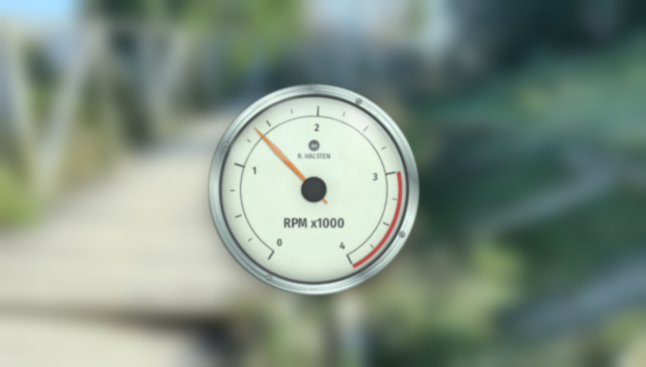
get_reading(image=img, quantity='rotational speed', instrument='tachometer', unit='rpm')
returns 1375 rpm
